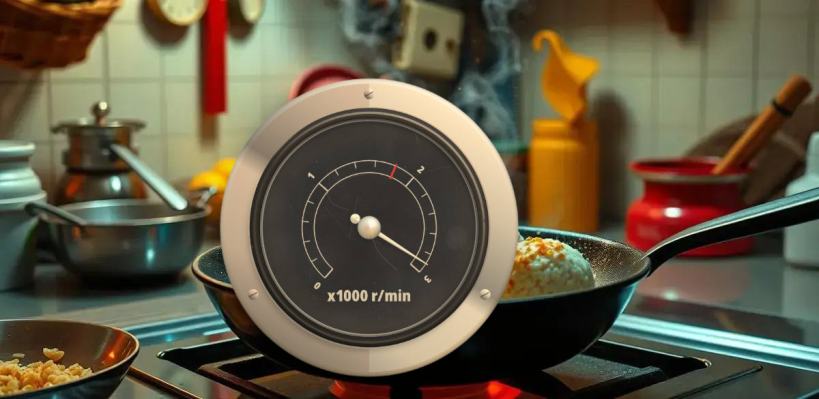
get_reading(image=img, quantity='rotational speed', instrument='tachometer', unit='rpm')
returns 2900 rpm
